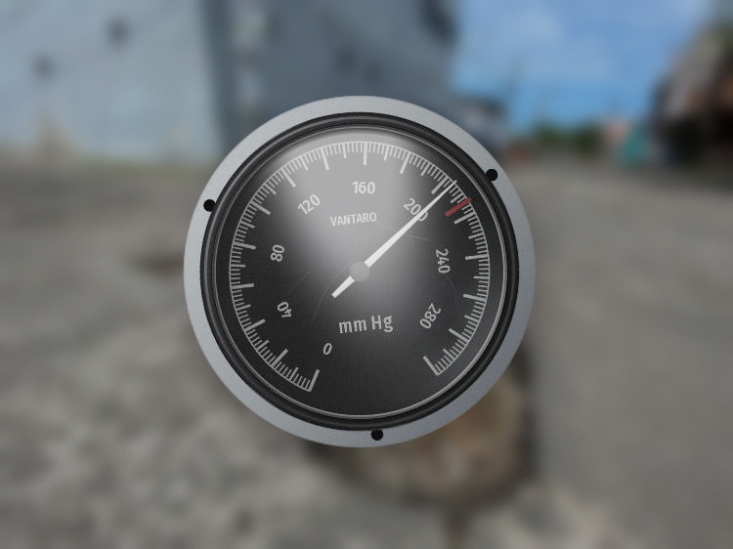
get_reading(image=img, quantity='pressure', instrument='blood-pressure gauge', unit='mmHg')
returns 204 mmHg
